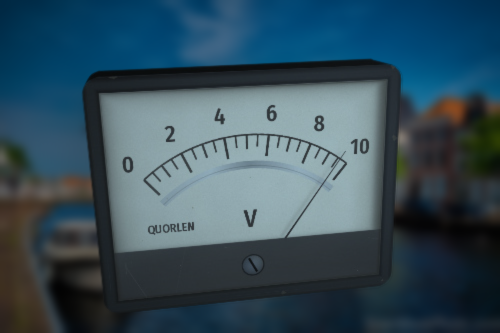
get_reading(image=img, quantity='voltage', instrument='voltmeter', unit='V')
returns 9.5 V
